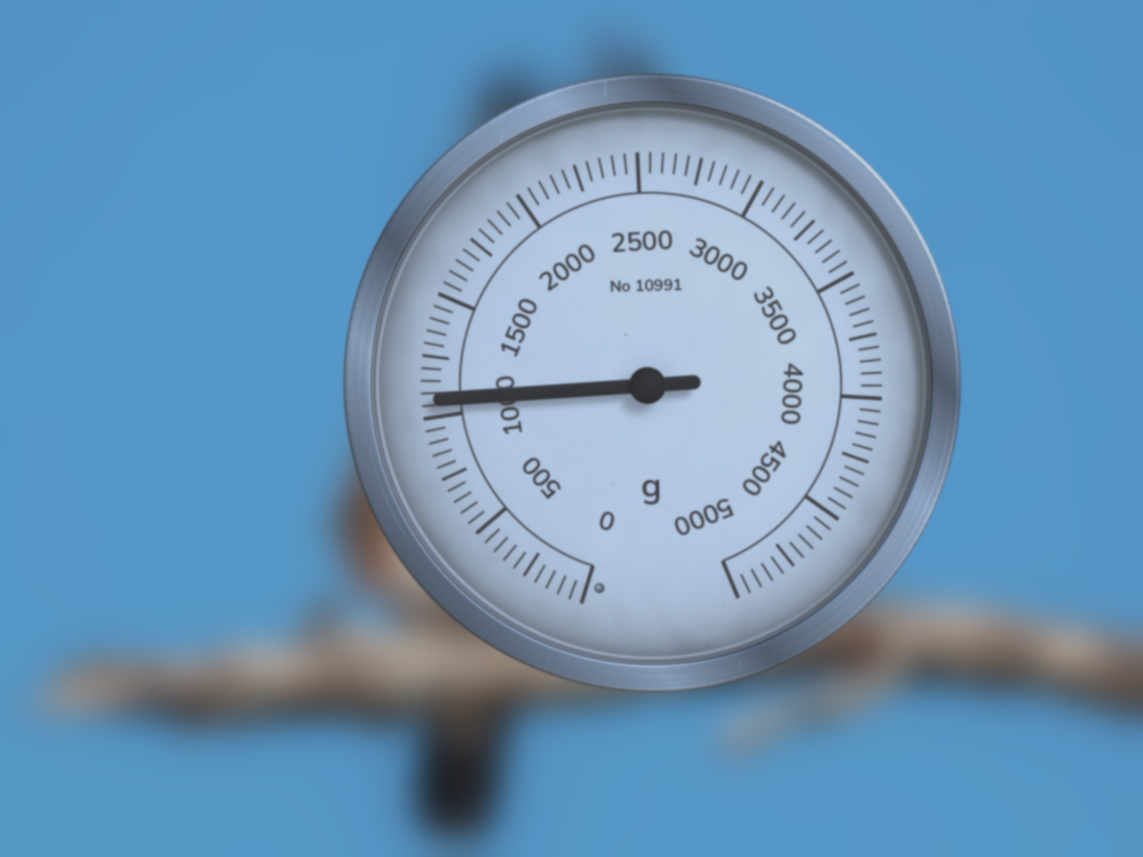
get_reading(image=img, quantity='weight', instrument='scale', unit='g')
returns 1075 g
